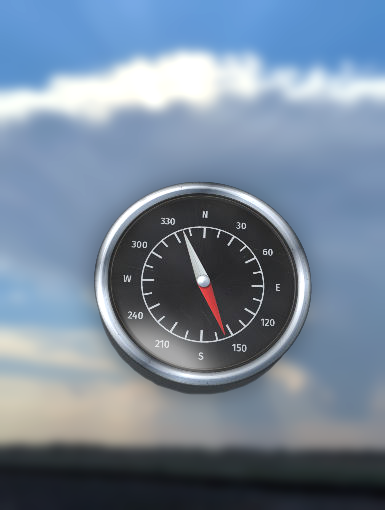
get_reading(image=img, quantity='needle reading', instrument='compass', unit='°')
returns 157.5 °
